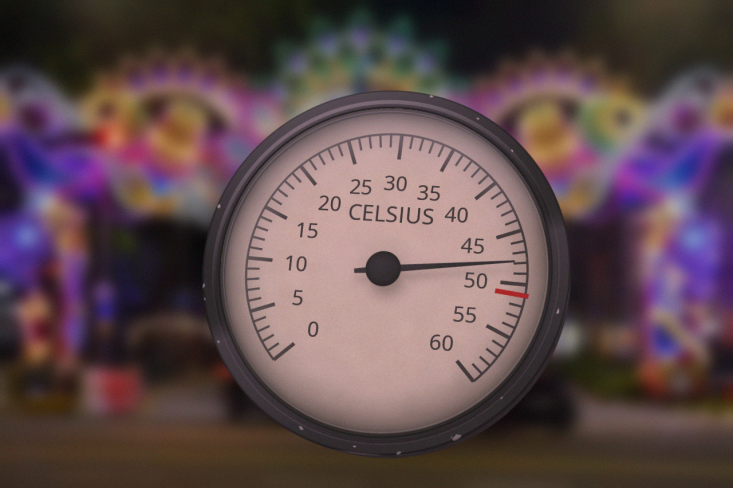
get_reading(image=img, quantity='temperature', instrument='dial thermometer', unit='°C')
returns 48 °C
